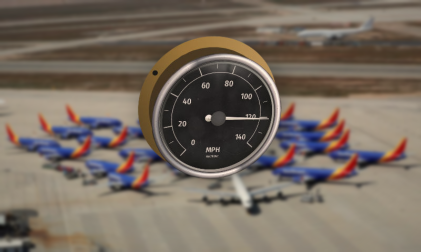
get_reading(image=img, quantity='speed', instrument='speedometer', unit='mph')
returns 120 mph
